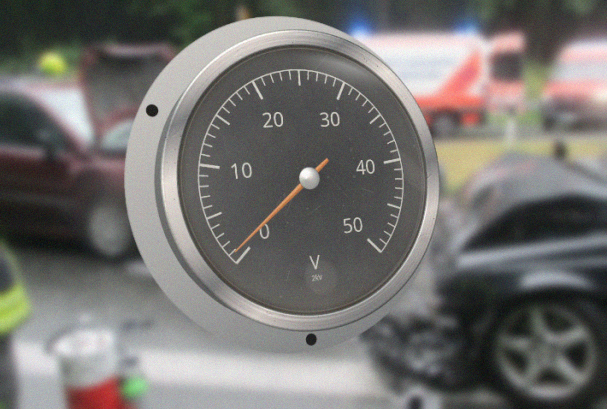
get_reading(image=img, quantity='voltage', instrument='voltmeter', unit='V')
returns 1 V
